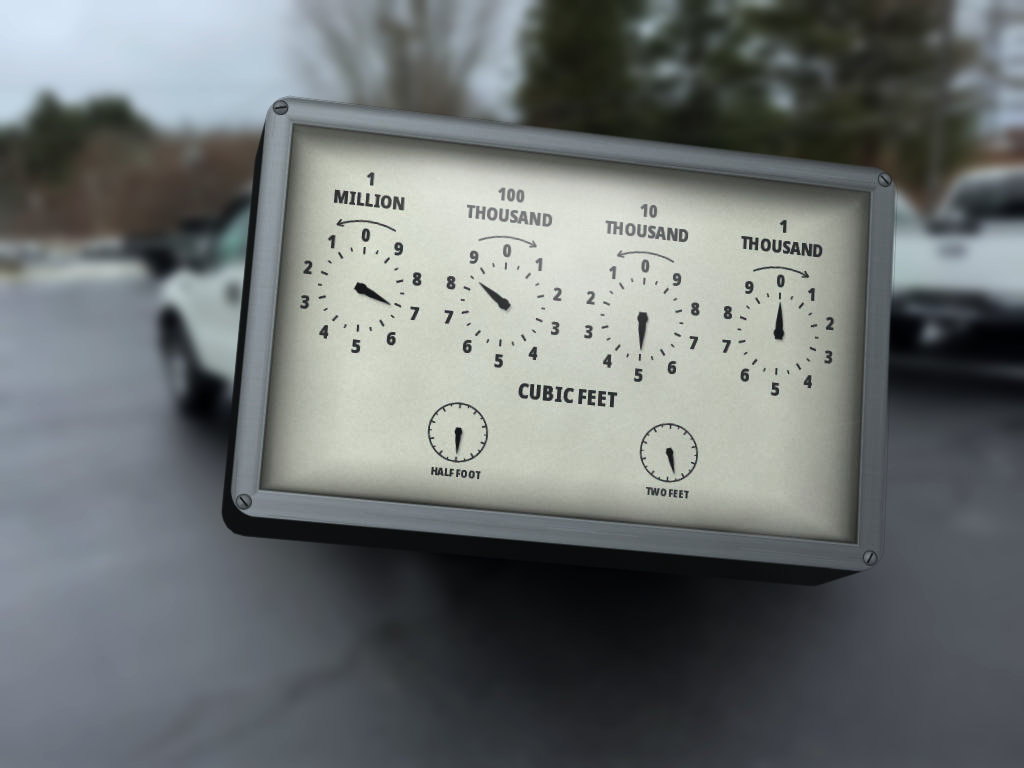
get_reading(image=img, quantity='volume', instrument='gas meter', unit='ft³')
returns 685000 ft³
